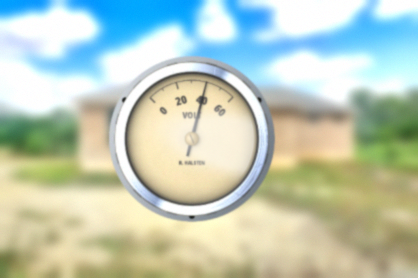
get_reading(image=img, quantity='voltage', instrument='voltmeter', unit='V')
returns 40 V
